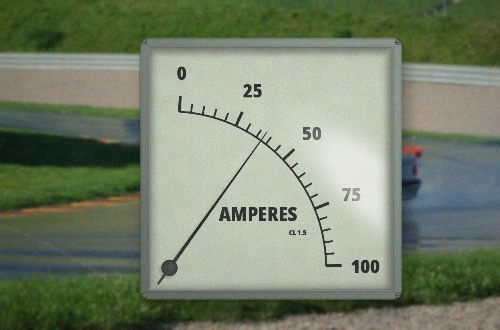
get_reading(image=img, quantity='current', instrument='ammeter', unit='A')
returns 37.5 A
